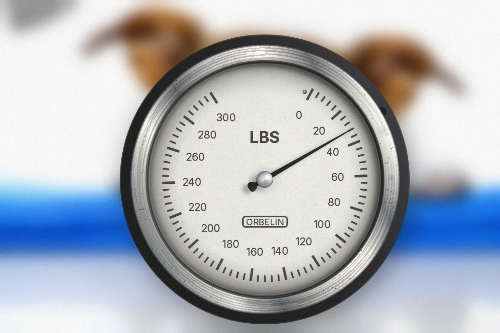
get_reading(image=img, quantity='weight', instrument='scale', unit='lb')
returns 32 lb
